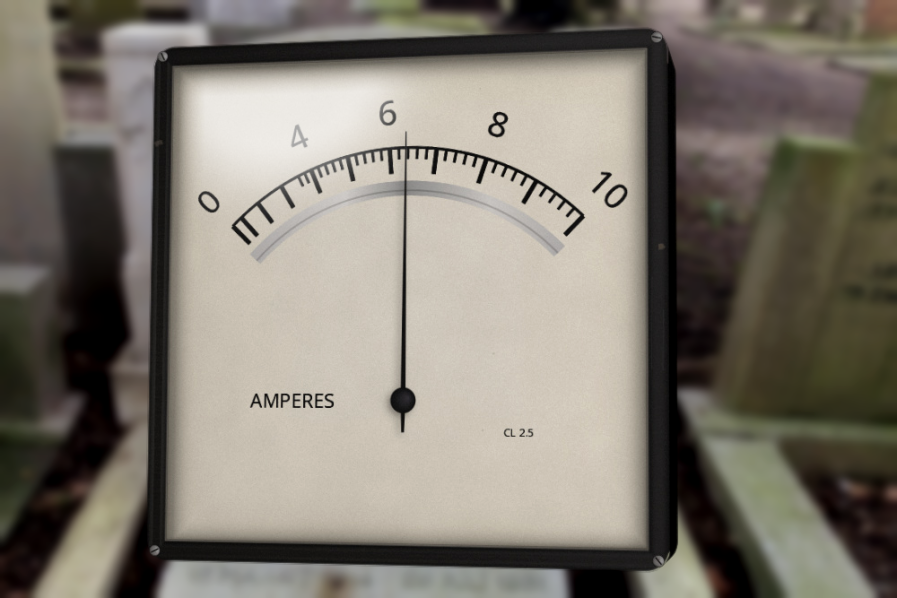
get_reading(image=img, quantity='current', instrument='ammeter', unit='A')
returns 6.4 A
